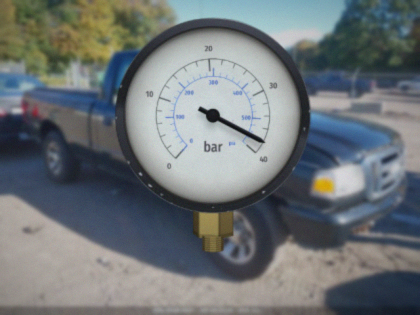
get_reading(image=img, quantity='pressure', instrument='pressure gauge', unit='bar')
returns 38 bar
